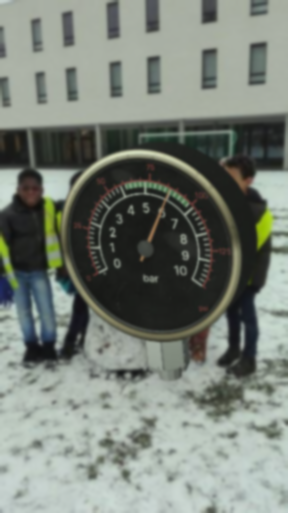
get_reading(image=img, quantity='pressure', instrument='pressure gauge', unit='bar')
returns 6 bar
